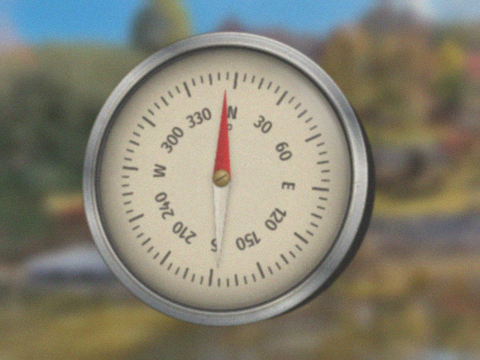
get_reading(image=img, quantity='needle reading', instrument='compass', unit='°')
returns 355 °
